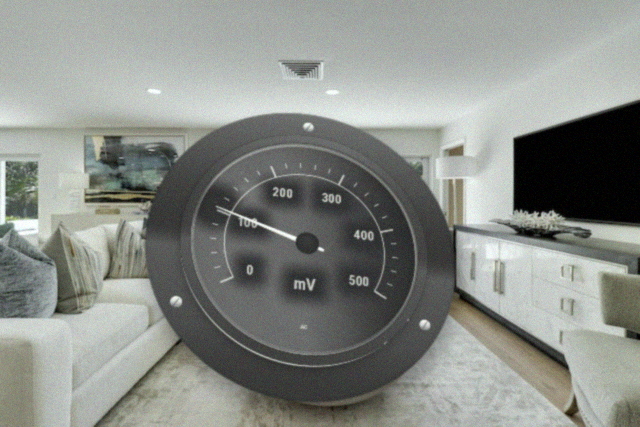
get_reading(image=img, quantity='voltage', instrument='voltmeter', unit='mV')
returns 100 mV
